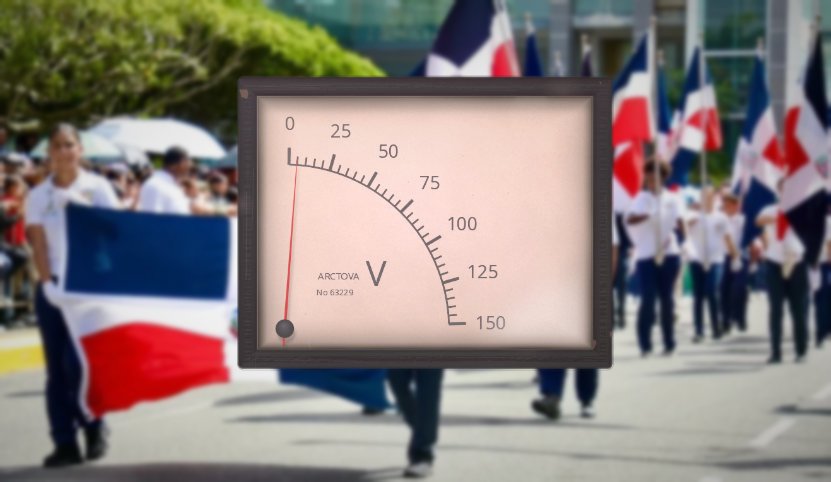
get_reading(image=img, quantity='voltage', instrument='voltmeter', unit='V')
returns 5 V
